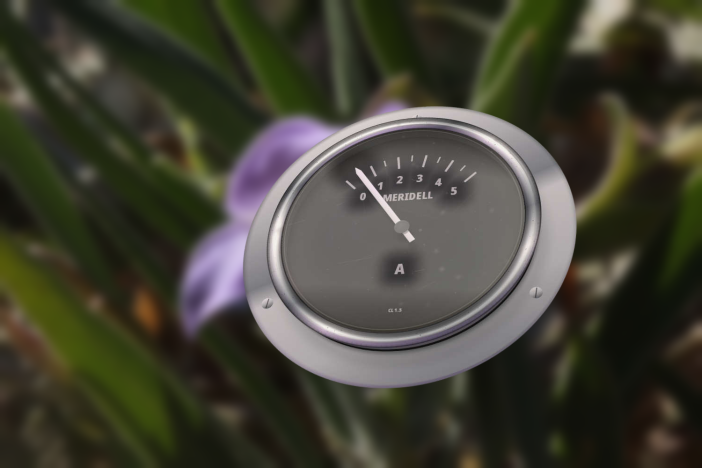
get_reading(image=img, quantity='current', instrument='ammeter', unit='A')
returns 0.5 A
